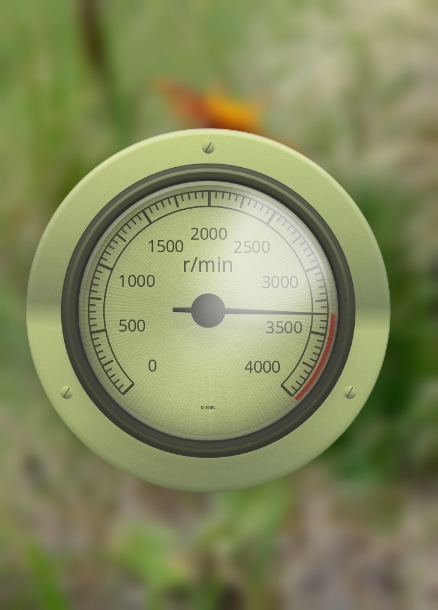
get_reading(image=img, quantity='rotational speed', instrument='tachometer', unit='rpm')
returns 3350 rpm
